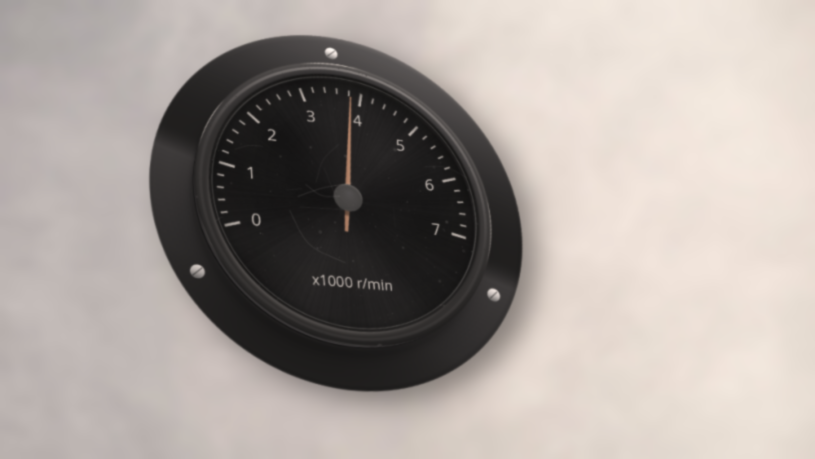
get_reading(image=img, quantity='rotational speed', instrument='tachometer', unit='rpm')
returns 3800 rpm
